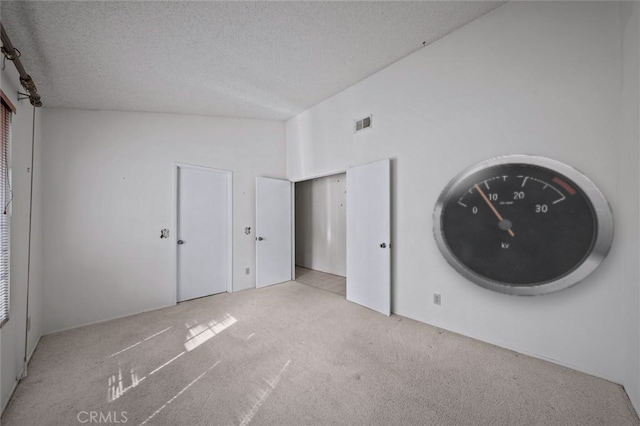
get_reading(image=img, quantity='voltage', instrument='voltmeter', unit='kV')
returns 7.5 kV
